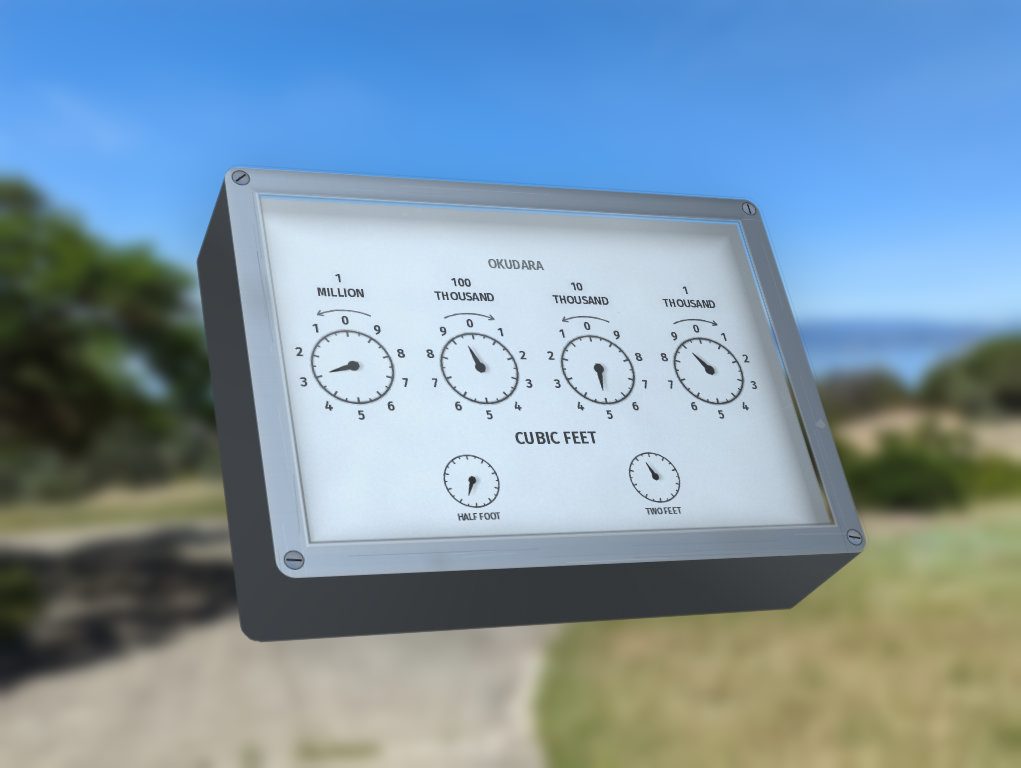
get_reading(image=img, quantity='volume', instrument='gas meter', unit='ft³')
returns 294900 ft³
